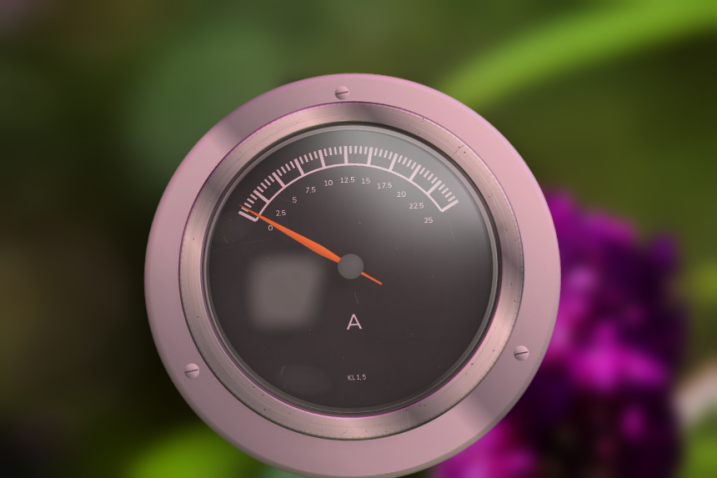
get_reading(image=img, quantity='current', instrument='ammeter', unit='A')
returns 0.5 A
